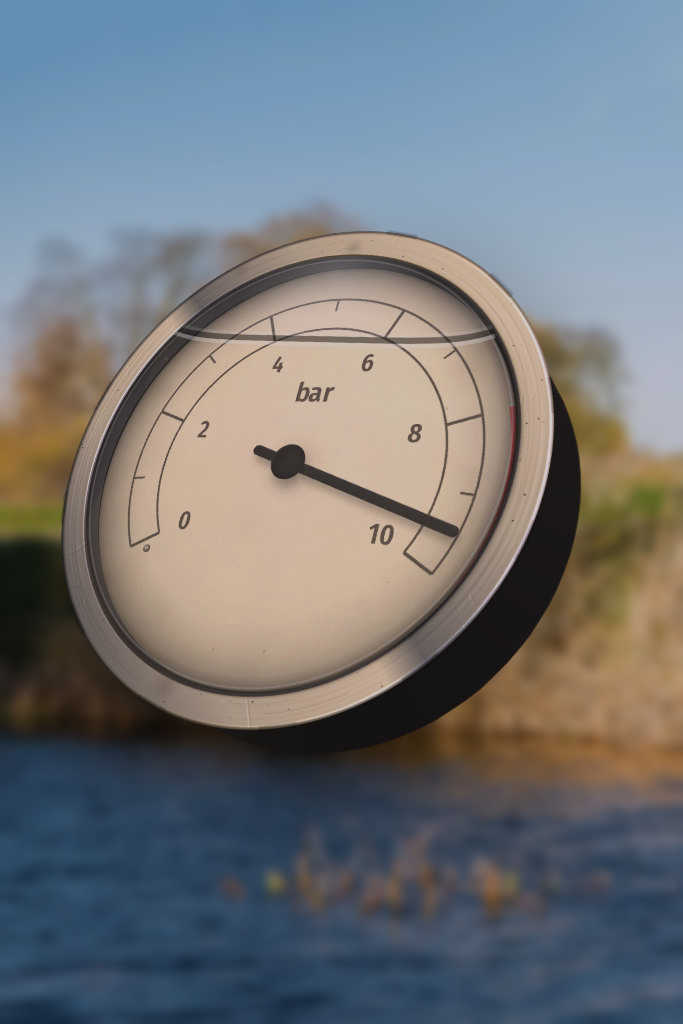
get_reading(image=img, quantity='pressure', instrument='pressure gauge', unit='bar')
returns 9.5 bar
